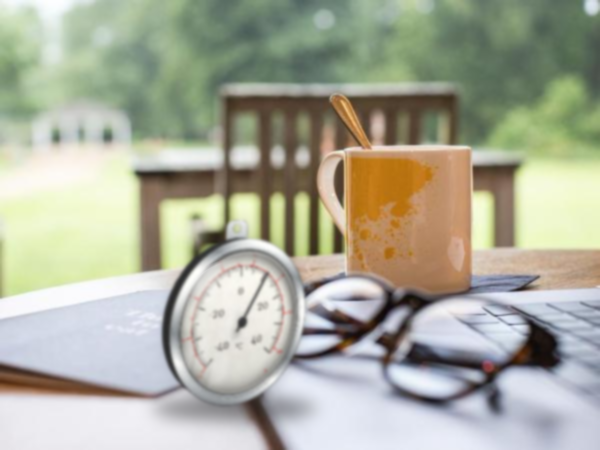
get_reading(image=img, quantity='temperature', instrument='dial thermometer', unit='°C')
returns 10 °C
